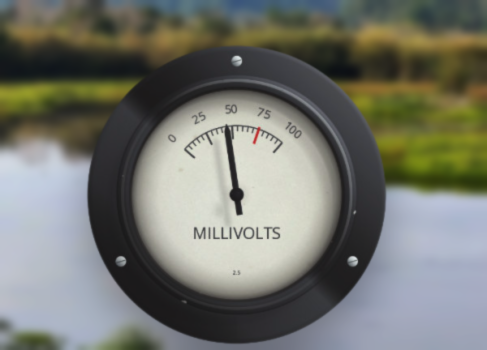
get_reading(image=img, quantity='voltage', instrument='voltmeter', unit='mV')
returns 45 mV
